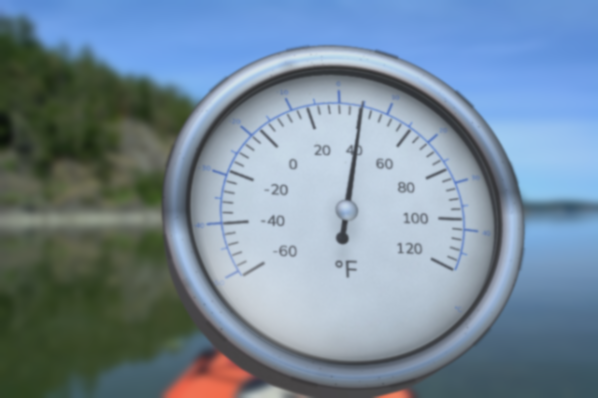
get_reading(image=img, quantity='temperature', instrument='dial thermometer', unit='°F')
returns 40 °F
